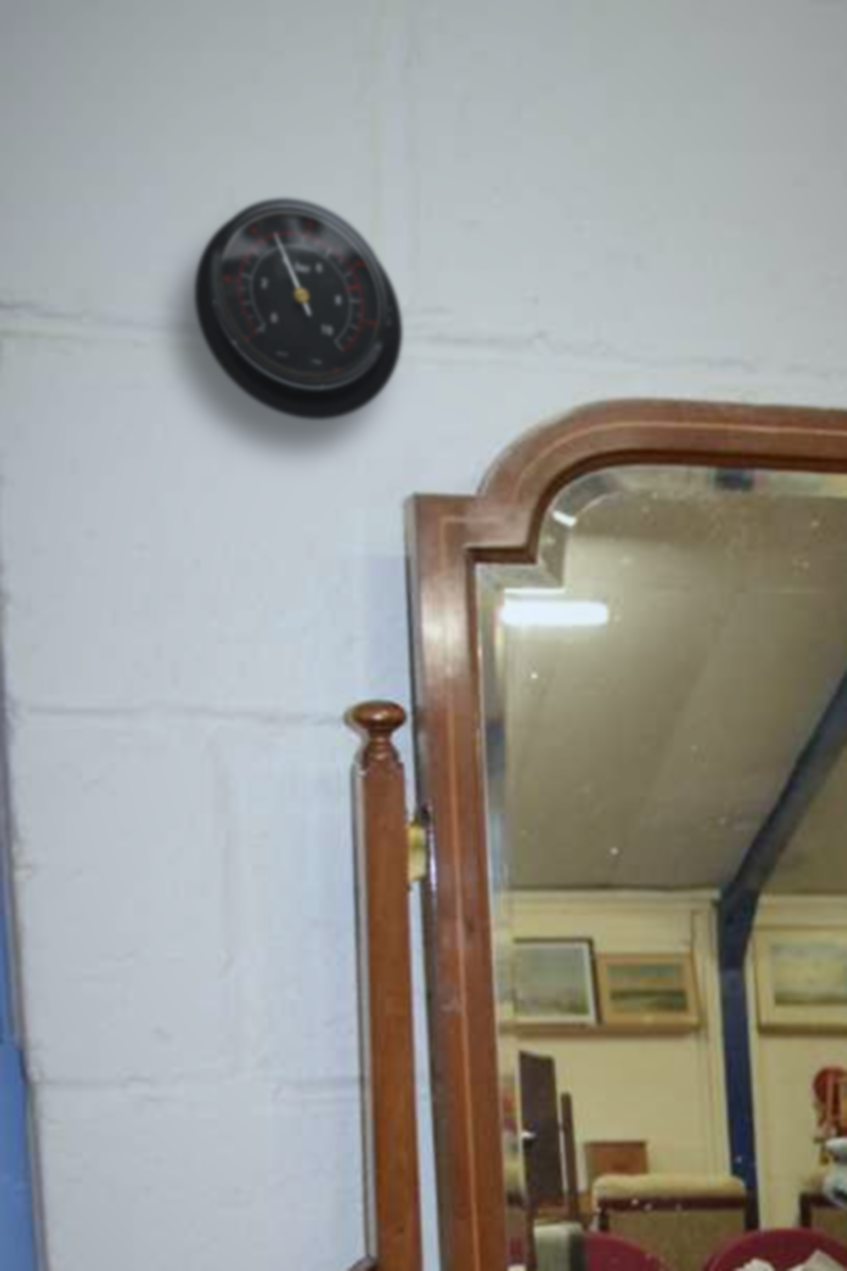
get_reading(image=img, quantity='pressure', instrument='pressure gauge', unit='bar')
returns 4 bar
